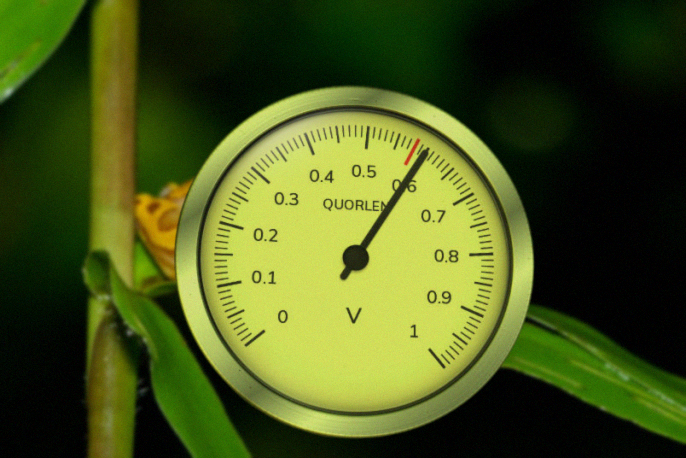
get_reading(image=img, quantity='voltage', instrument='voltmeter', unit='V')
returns 0.6 V
